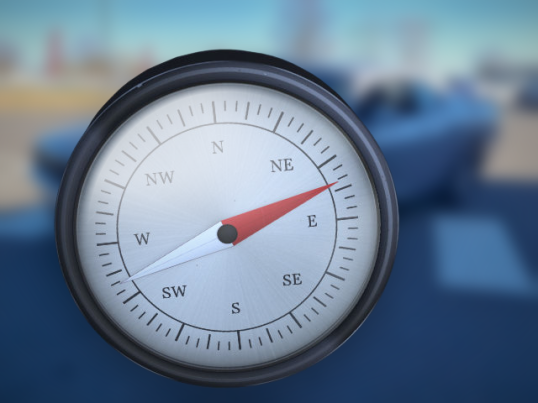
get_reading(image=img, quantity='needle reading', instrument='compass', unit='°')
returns 70 °
